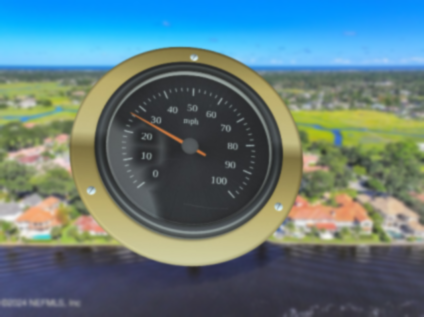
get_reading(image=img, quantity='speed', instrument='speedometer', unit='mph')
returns 26 mph
